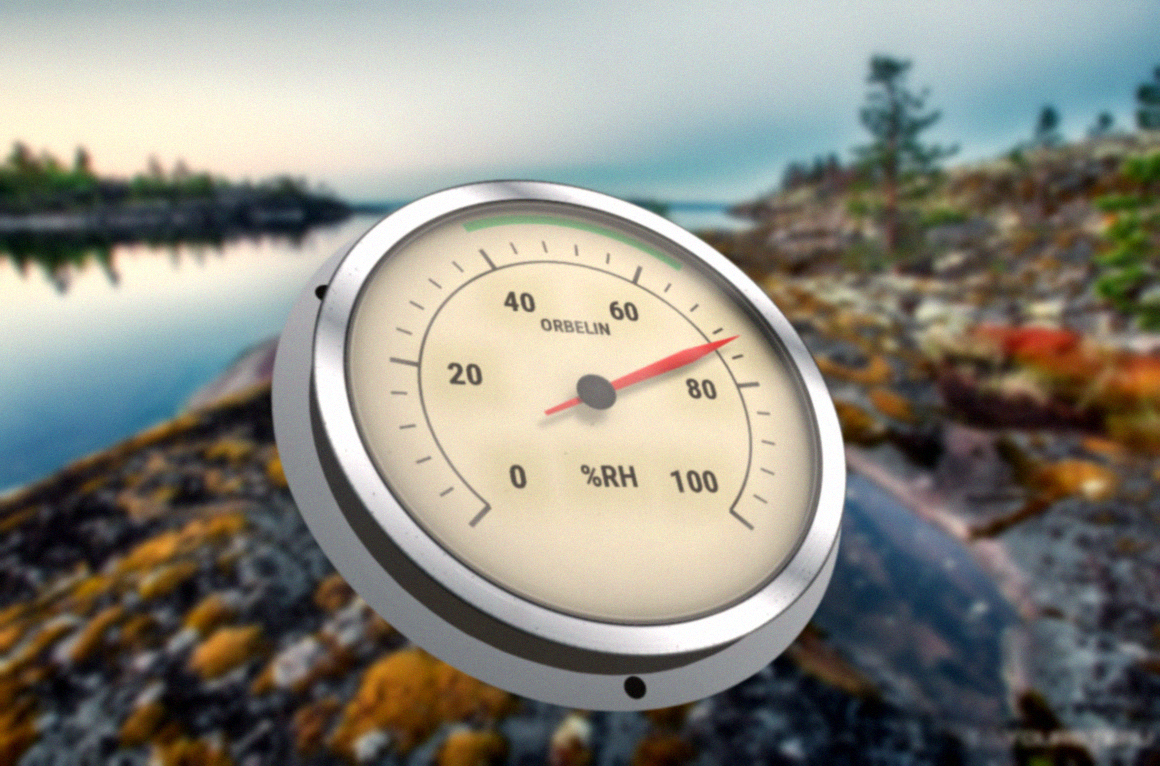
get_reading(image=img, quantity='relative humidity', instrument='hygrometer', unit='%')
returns 74 %
